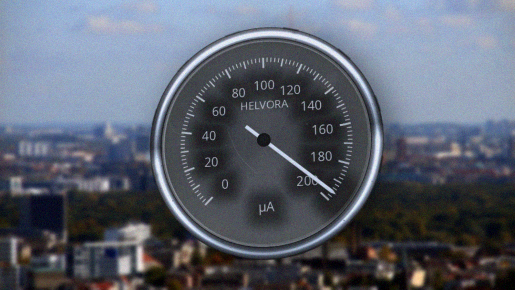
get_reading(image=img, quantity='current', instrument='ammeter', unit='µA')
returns 196 µA
